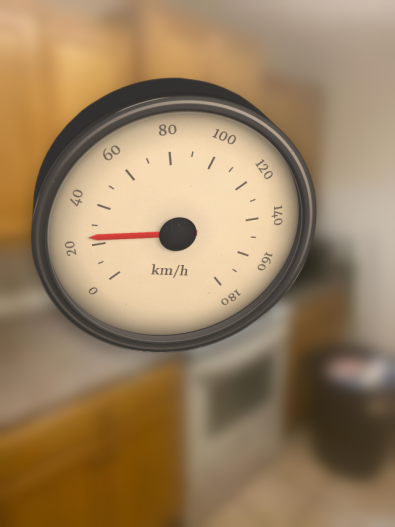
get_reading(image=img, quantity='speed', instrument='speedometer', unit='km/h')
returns 25 km/h
